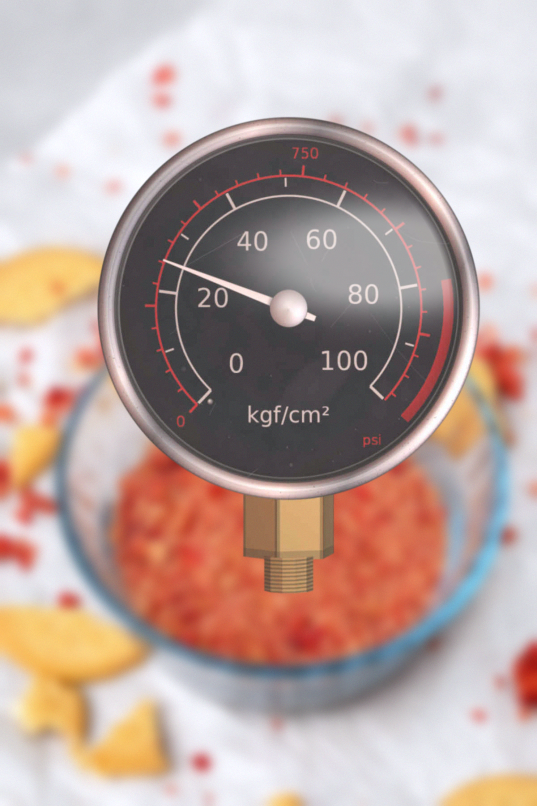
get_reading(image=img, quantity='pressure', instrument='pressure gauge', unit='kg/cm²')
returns 25 kg/cm²
